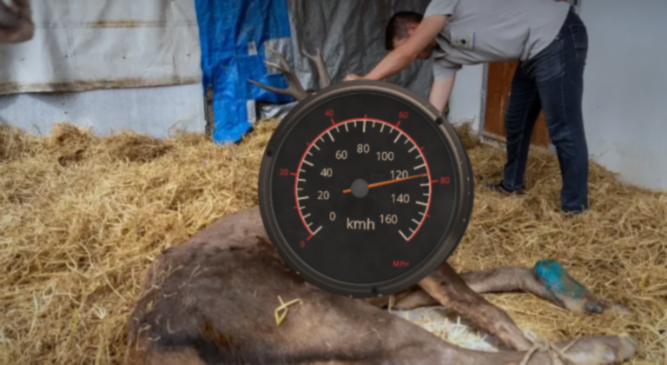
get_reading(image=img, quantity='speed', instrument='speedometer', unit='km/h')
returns 125 km/h
